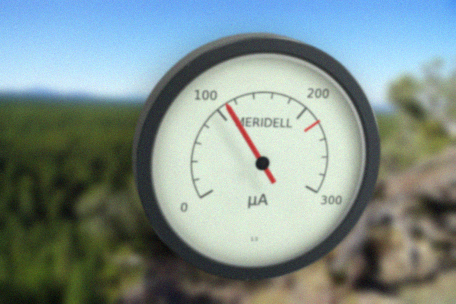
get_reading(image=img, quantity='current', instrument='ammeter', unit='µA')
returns 110 µA
